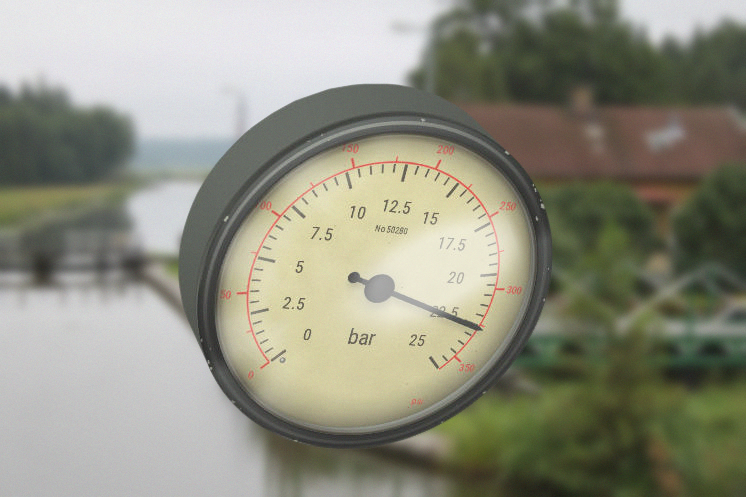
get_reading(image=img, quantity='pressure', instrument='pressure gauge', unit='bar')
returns 22.5 bar
